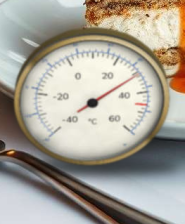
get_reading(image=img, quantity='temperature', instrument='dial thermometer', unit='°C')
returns 30 °C
